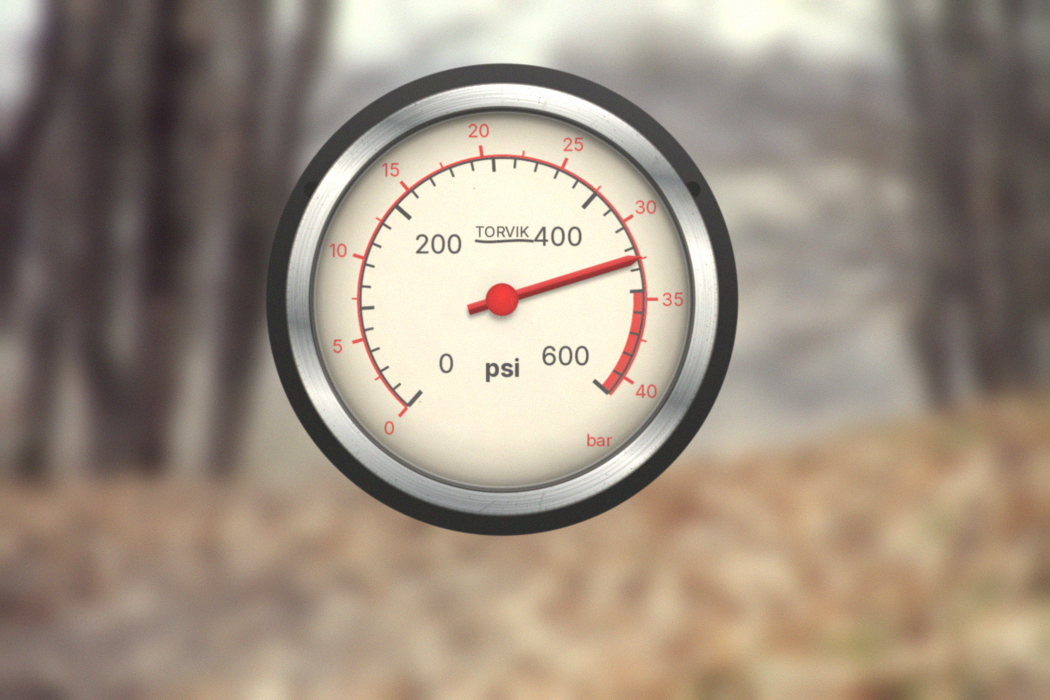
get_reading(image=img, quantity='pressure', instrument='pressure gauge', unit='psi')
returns 470 psi
